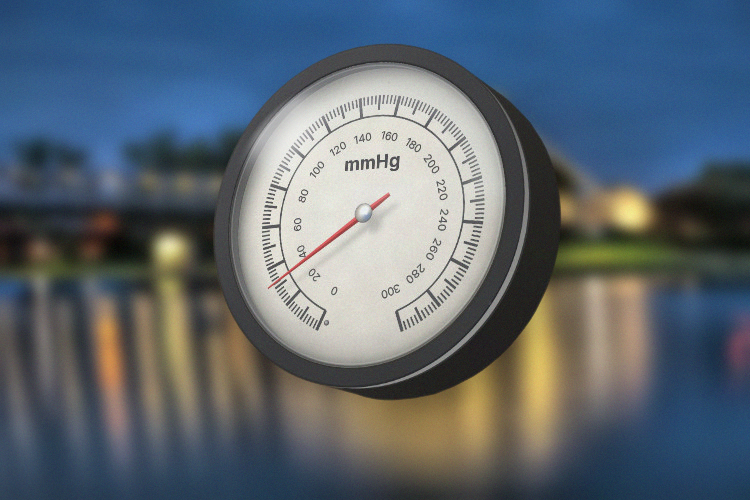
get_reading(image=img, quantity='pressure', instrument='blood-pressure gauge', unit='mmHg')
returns 30 mmHg
